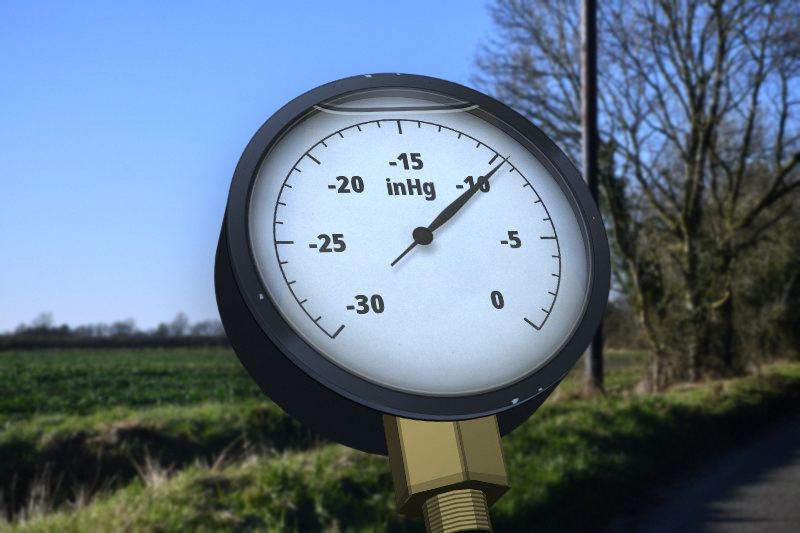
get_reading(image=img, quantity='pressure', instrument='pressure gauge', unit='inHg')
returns -9.5 inHg
